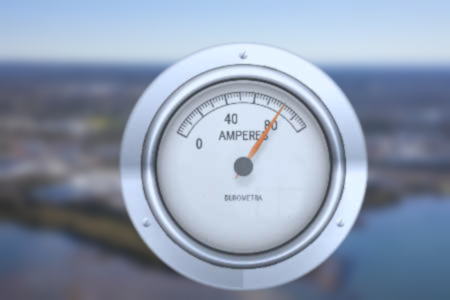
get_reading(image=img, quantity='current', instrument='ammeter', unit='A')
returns 80 A
